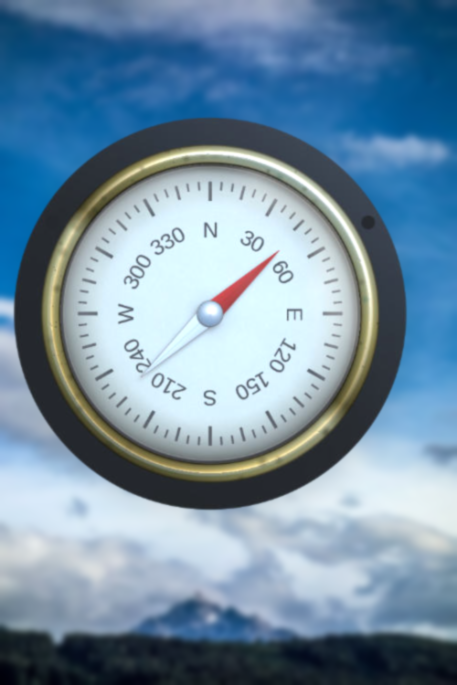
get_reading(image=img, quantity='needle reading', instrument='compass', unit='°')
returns 47.5 °
